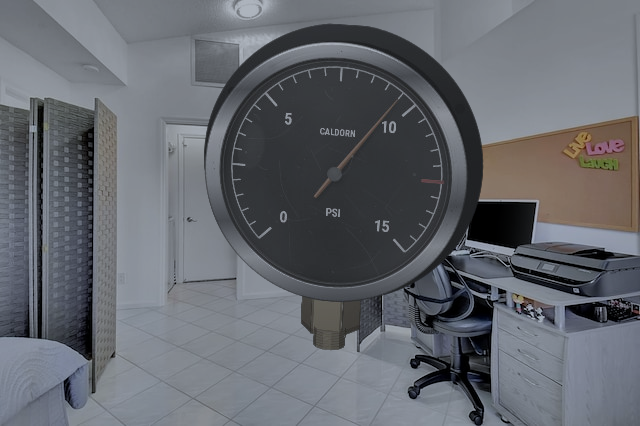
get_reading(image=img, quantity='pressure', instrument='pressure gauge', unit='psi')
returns 9.5 psi
